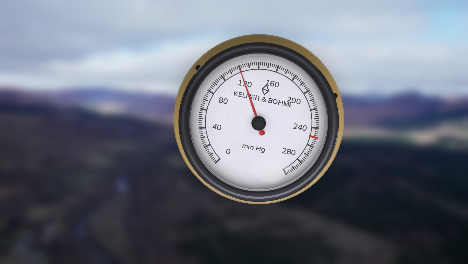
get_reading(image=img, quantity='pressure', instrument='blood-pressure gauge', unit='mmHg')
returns 120 mmHg
